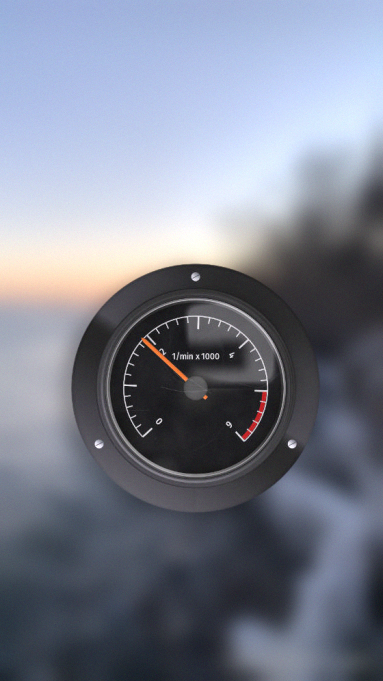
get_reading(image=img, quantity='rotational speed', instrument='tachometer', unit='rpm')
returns 1900 rpm
